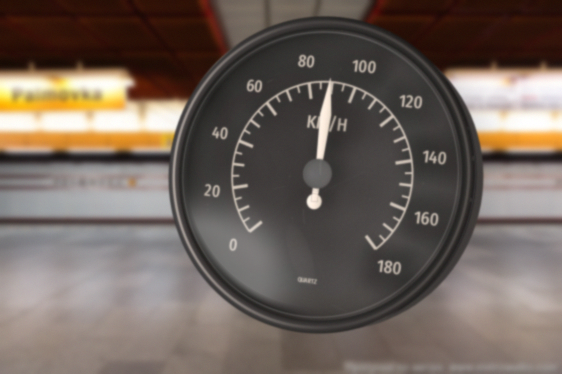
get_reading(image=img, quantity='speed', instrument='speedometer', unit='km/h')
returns 90 km/h
